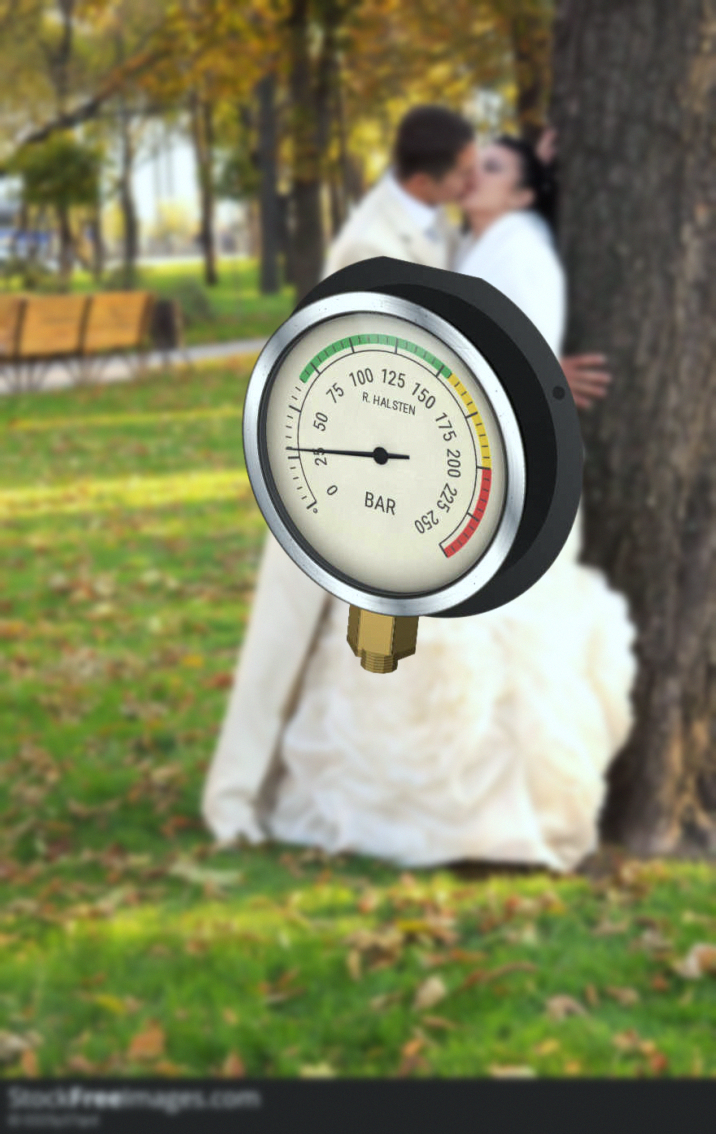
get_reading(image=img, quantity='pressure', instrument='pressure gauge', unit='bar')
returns 30 bar
